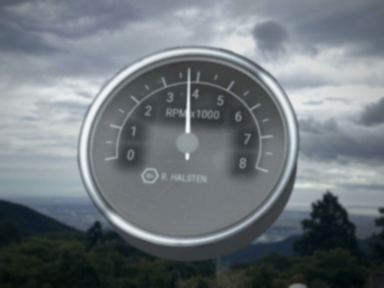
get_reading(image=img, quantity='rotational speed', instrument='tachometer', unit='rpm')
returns 3750 rpm
